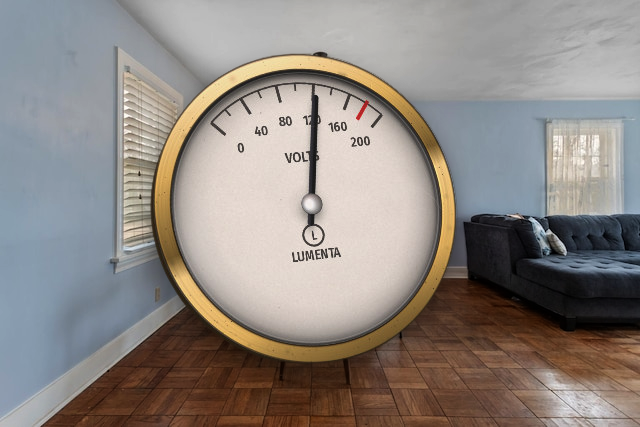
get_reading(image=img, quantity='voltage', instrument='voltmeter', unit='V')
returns 120 V
